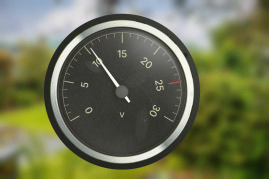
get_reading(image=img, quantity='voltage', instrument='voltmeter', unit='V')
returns 10.5 V
